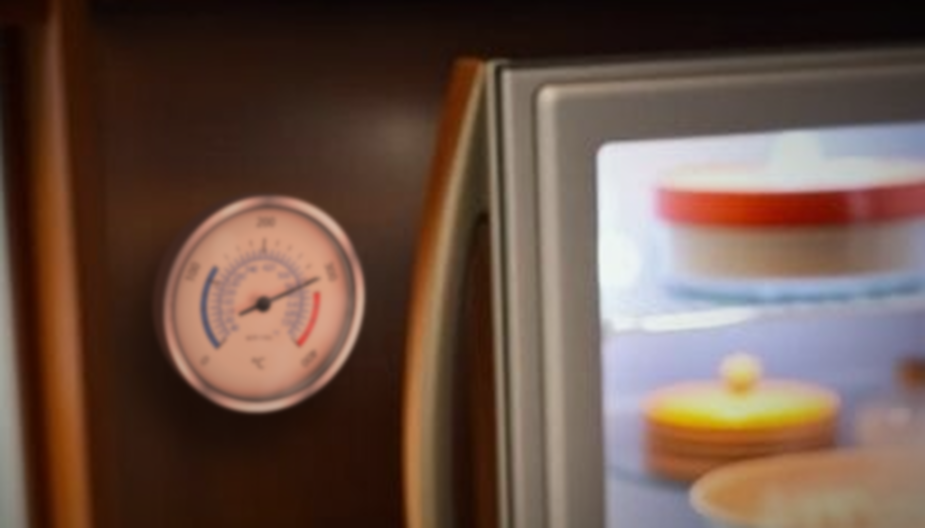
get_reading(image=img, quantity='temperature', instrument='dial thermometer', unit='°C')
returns 300 °C
